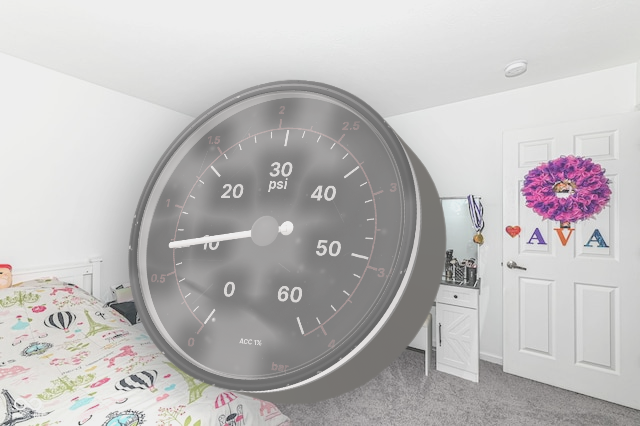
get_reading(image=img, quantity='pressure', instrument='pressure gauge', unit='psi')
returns 10 psi
